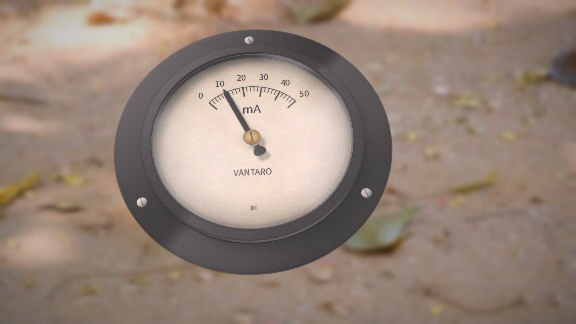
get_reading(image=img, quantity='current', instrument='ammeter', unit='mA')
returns 10 mA
